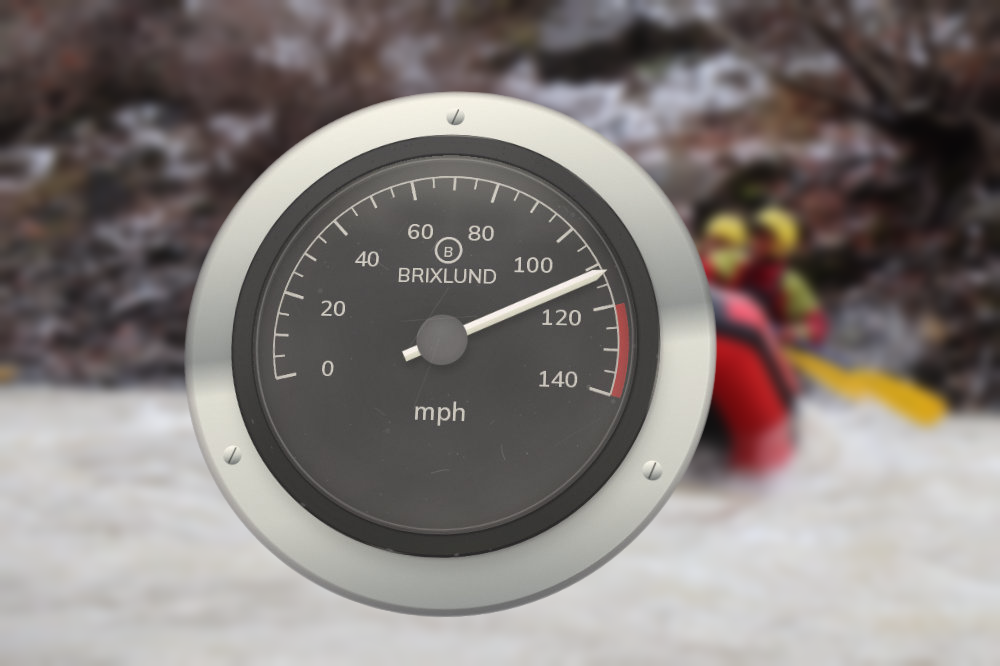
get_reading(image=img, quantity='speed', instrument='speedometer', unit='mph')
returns 112.5 mph
